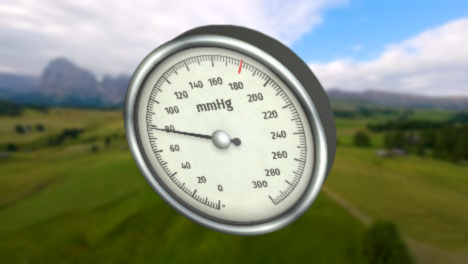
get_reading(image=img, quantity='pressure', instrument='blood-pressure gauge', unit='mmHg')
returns 80 mmHg
